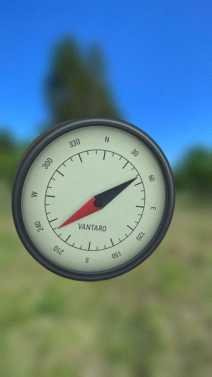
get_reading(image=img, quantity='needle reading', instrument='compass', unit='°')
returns 230 °
